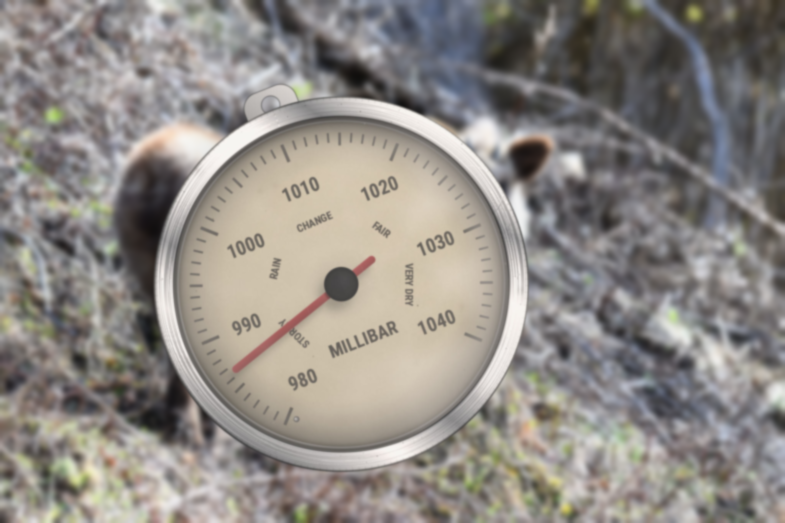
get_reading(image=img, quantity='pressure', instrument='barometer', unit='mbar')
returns 986.5 mbar
